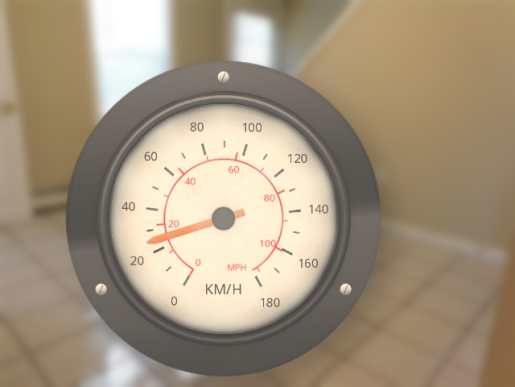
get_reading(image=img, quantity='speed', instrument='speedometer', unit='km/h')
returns 25 km/h
